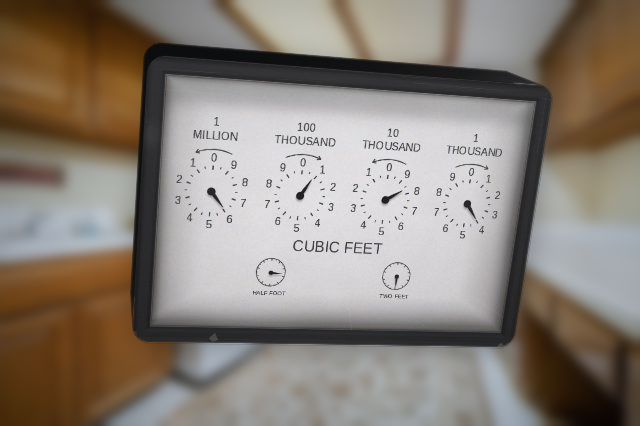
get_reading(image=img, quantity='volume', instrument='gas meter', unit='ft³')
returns 608400 ft³
